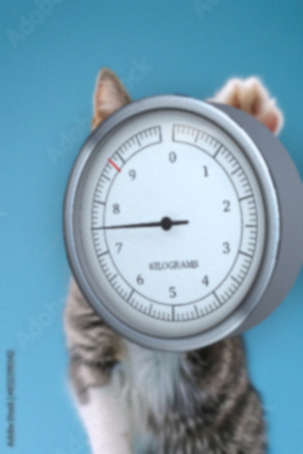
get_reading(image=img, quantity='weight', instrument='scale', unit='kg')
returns 7.5 kg
